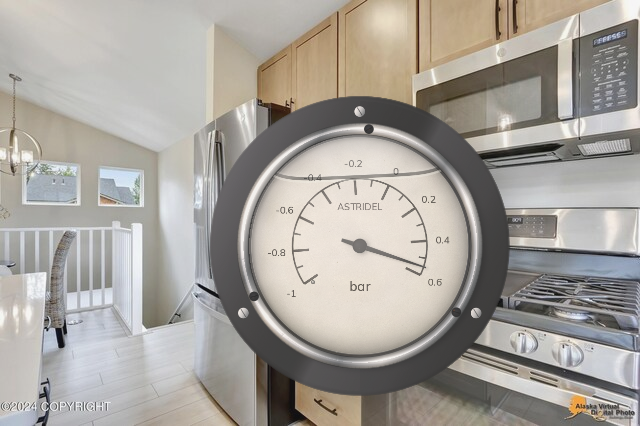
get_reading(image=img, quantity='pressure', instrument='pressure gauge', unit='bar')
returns 0.55 bar
